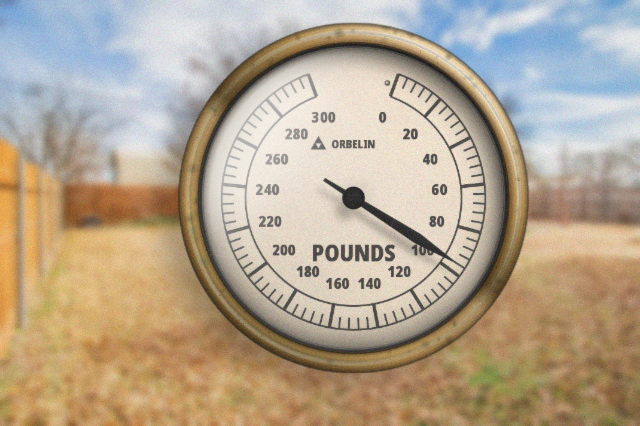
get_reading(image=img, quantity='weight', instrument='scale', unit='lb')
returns 96 lb
